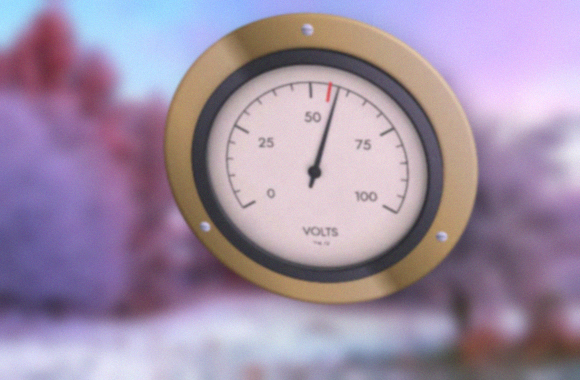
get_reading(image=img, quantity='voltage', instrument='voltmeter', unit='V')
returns 57.5 V
